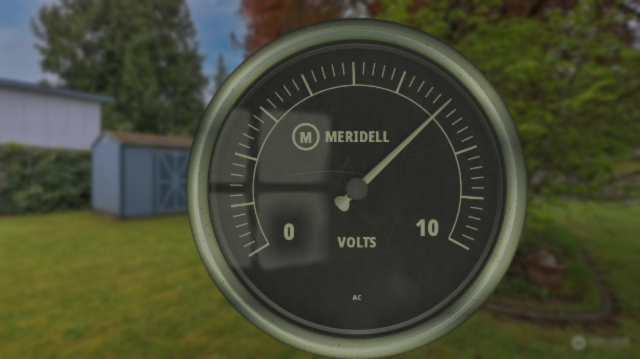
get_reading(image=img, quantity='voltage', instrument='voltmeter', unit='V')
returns 7 V
